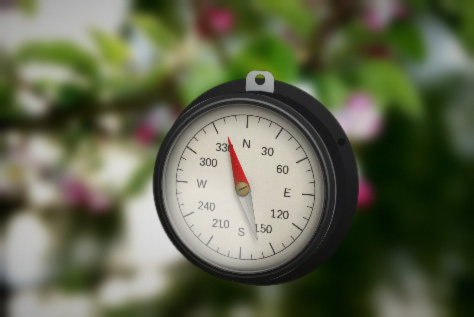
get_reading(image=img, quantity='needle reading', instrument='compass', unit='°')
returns 340 °
